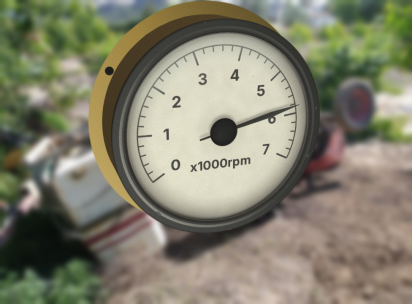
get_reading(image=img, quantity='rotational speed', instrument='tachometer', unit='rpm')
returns 5800 rpm
